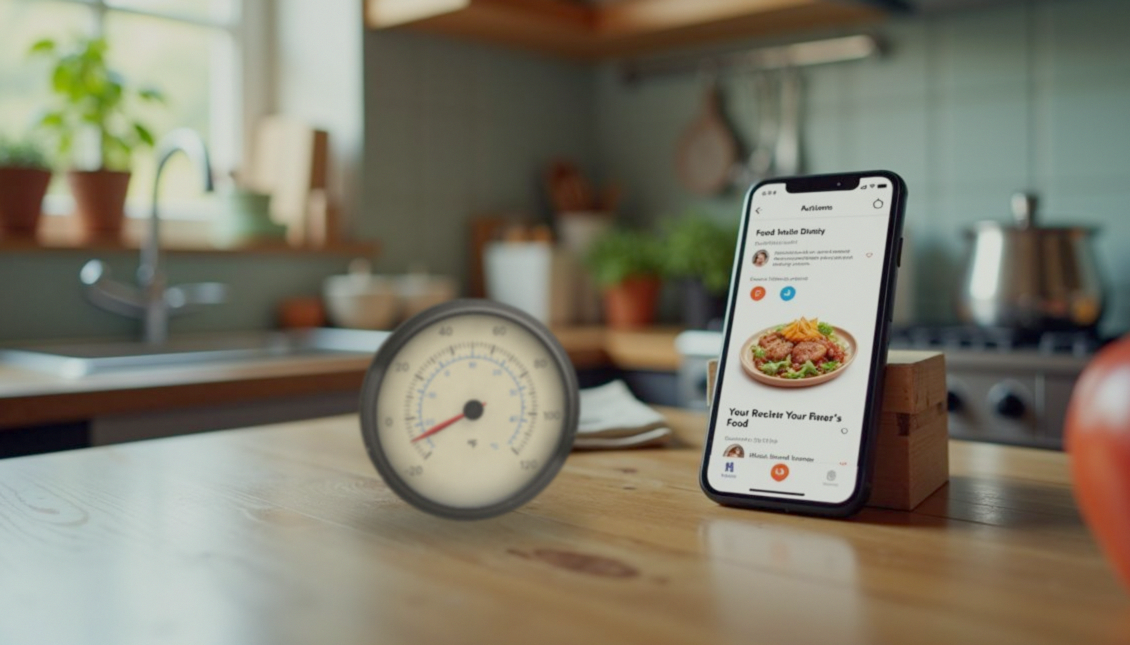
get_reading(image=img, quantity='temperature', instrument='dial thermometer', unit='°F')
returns -10 °F
